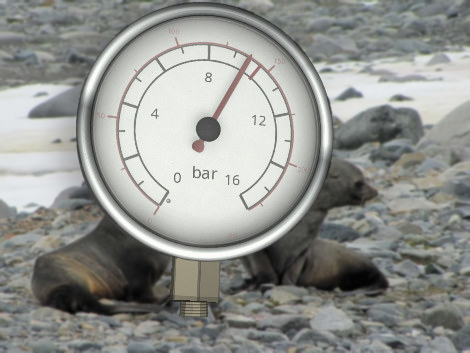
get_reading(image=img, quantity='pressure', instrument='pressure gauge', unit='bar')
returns 9.5 bar
